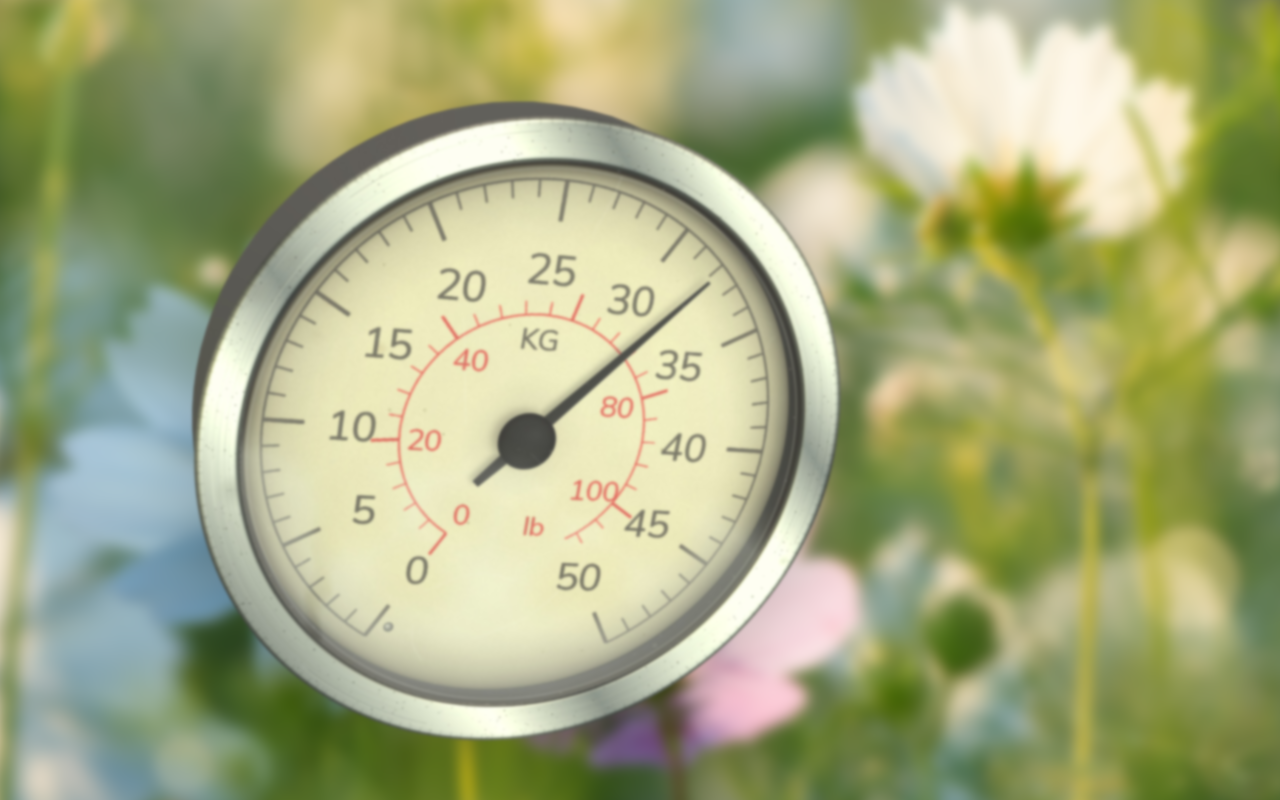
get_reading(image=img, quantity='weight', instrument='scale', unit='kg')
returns 32 kg
